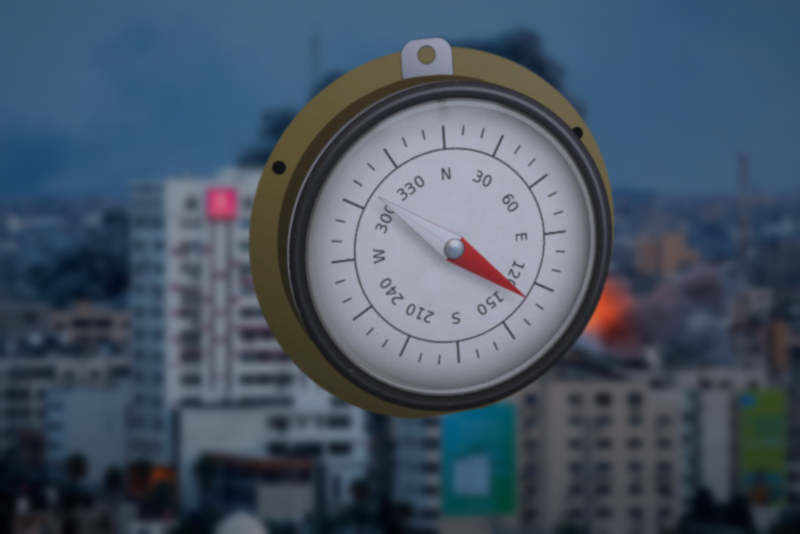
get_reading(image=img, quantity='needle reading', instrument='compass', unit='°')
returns 130 °
